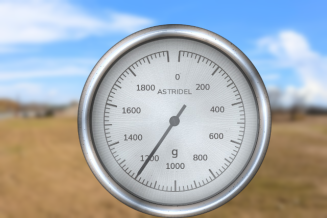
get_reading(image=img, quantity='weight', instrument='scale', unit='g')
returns 1200 g
